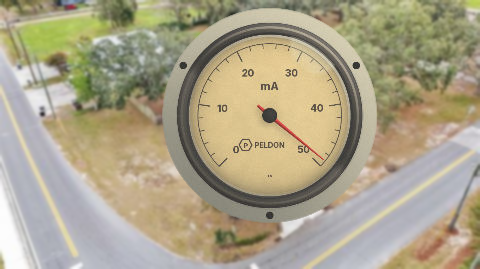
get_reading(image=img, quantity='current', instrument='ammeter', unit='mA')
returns 49 mA
